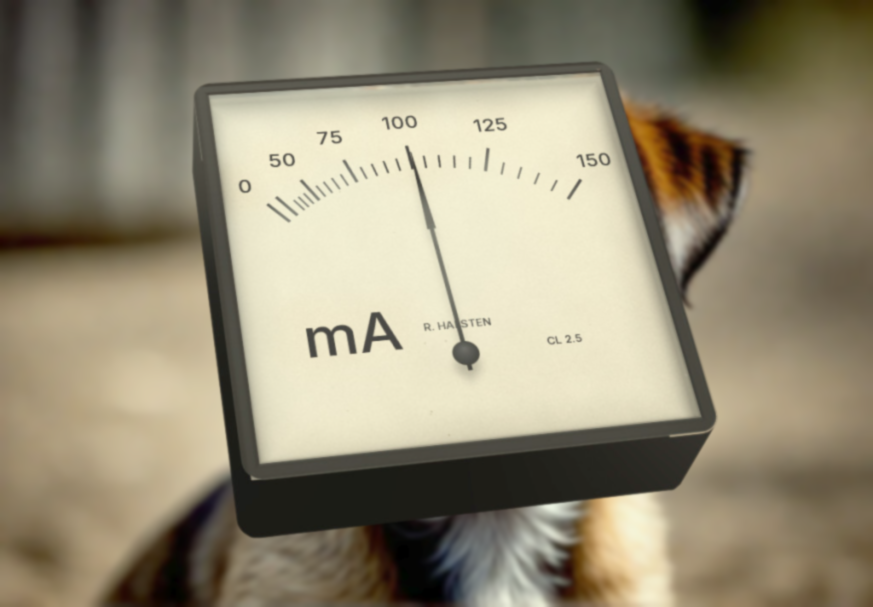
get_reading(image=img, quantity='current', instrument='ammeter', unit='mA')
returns 100 mA
